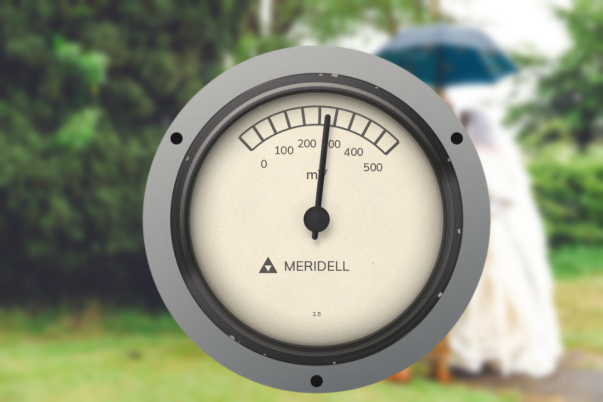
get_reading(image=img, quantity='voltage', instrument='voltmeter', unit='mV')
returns 275 mV
